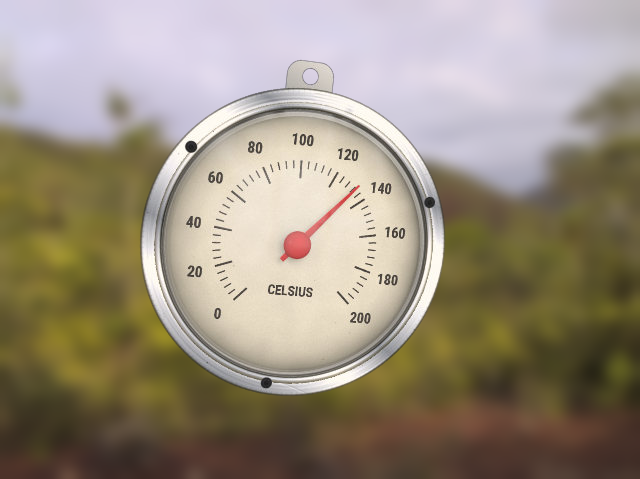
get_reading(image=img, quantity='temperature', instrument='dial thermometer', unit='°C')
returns 132 °C
